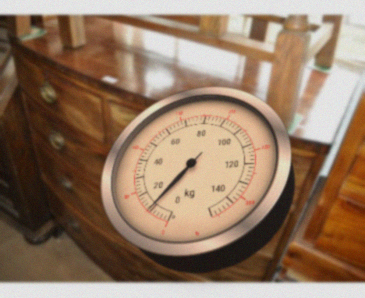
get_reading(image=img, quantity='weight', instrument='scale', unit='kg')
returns 10 kg
